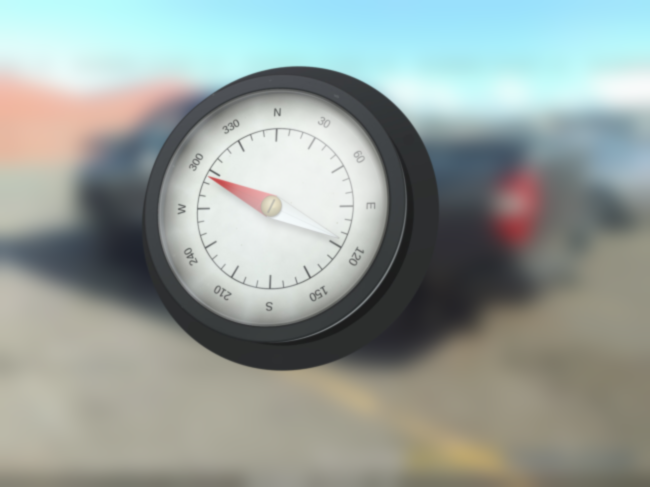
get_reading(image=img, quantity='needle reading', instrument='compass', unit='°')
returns 295 °
